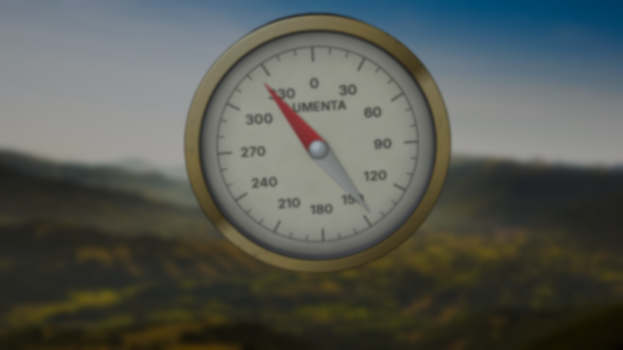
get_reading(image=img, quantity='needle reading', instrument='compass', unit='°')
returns 325 °
